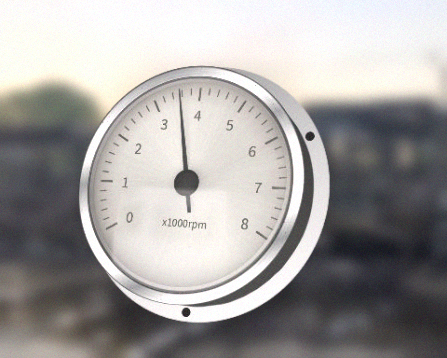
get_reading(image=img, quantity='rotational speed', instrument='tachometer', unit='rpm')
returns 3600 rpm
